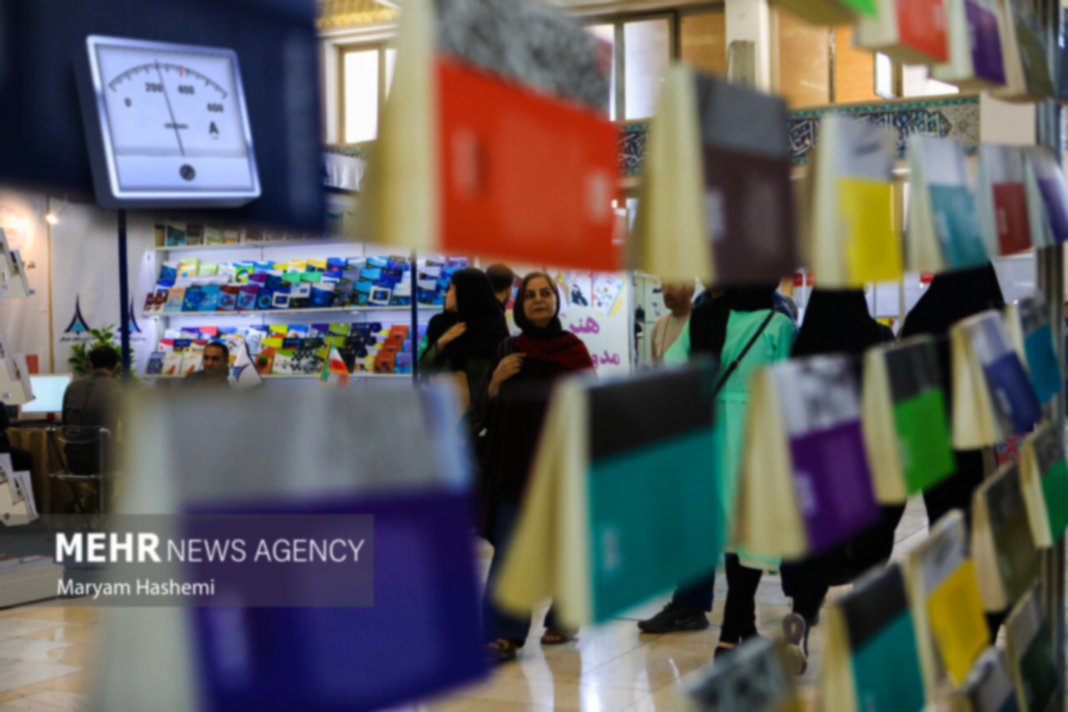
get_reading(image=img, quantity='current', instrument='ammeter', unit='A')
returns 250 A
